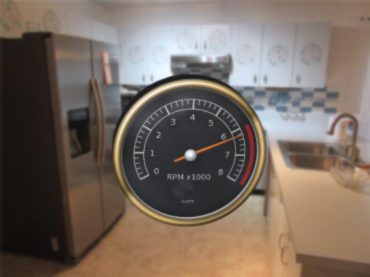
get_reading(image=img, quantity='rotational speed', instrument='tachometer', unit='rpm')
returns 6200 rpm
